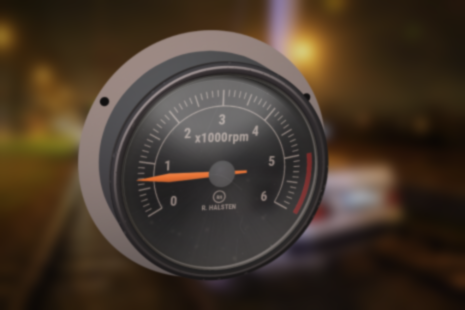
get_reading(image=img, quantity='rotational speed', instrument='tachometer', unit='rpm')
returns 700 rpm
